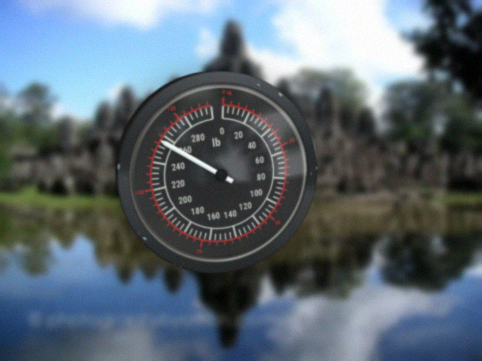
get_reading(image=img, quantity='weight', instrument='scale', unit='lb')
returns 256 lb
